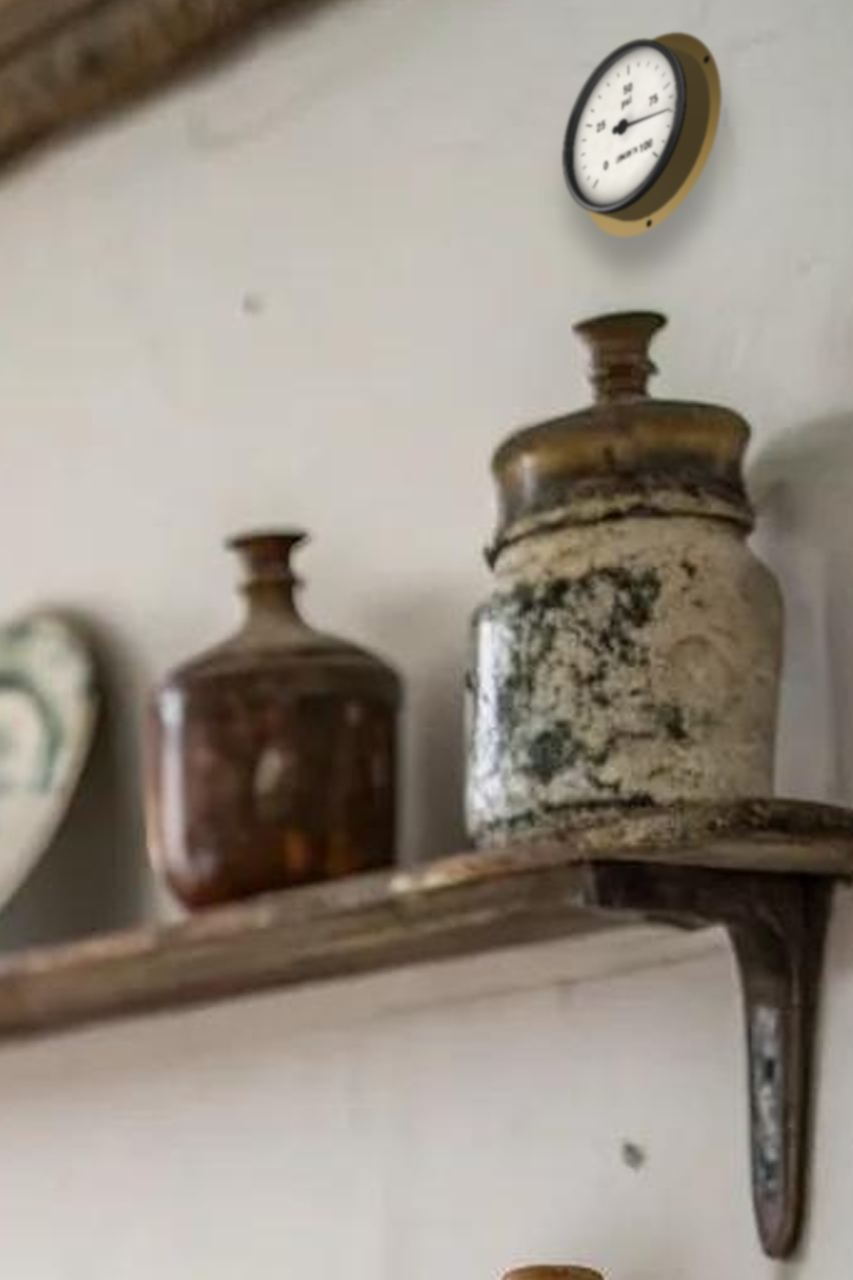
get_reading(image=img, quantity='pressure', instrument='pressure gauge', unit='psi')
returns 85 psi
